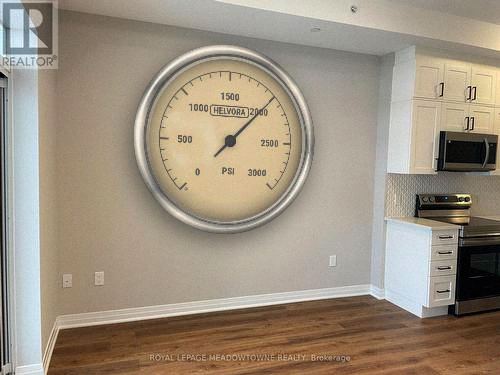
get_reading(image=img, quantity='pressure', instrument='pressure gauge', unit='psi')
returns 2000 psi
